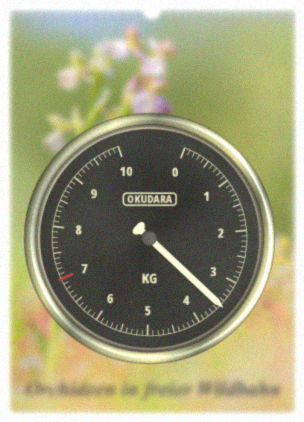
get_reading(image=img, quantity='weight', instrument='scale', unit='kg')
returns 3.5 kg
